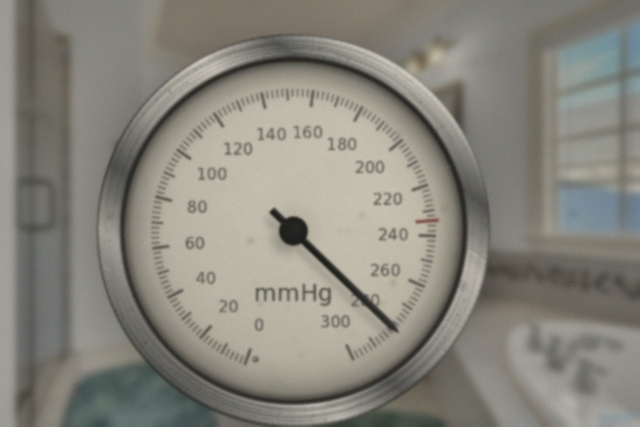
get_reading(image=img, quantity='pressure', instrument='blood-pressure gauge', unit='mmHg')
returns 280 mmHg
